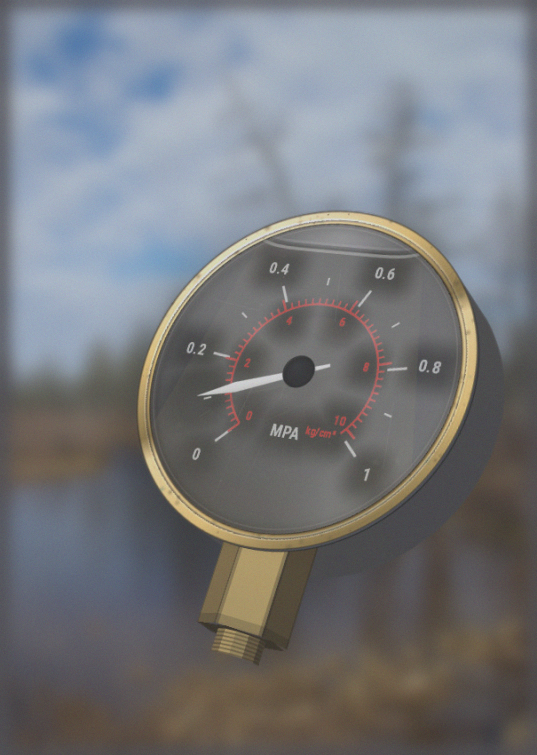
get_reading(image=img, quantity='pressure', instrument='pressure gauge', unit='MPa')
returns 0.1 MPa
